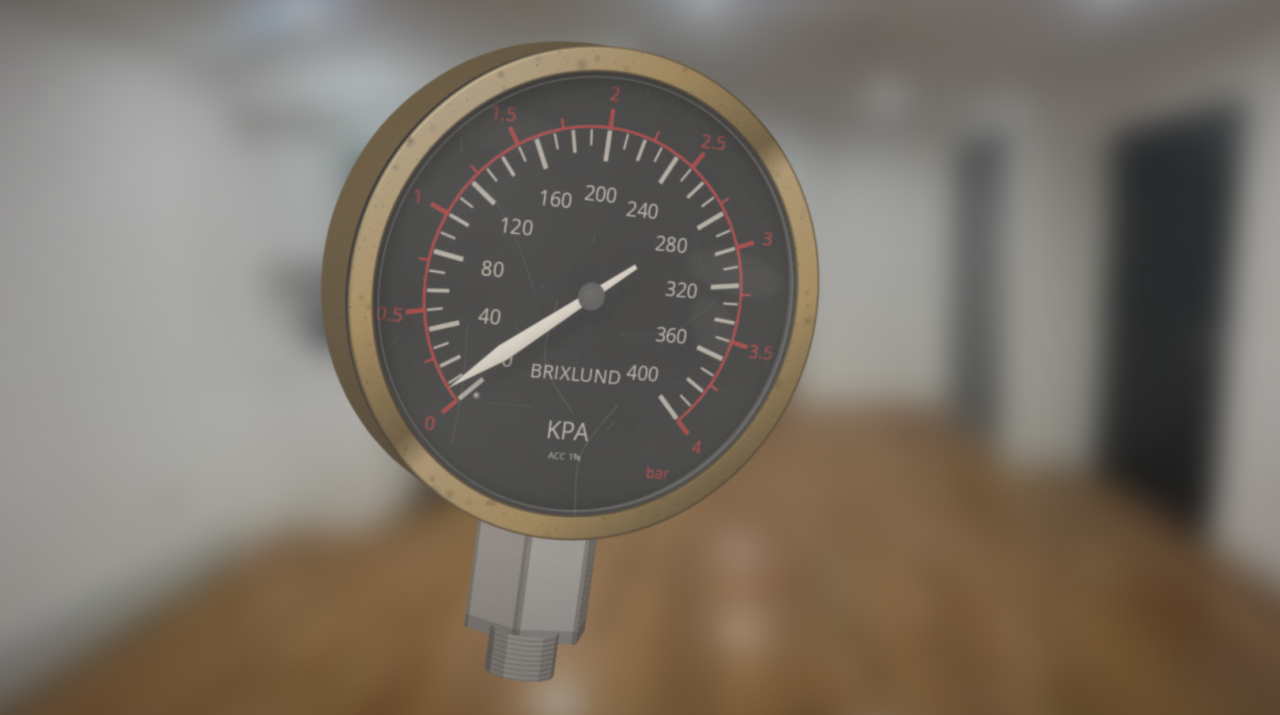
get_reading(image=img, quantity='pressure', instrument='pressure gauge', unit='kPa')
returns 10 kPa
